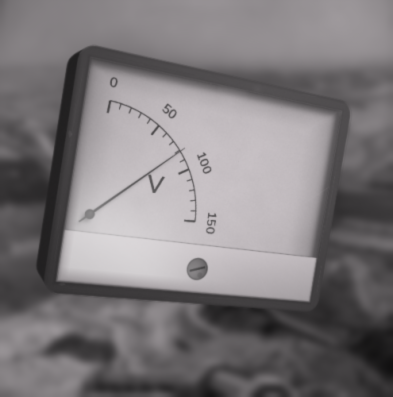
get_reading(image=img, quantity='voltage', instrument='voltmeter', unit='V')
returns 80 V
